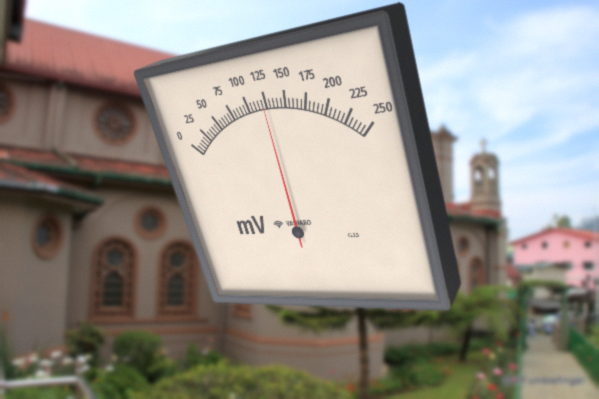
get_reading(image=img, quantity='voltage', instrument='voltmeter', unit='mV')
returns 125 mV
